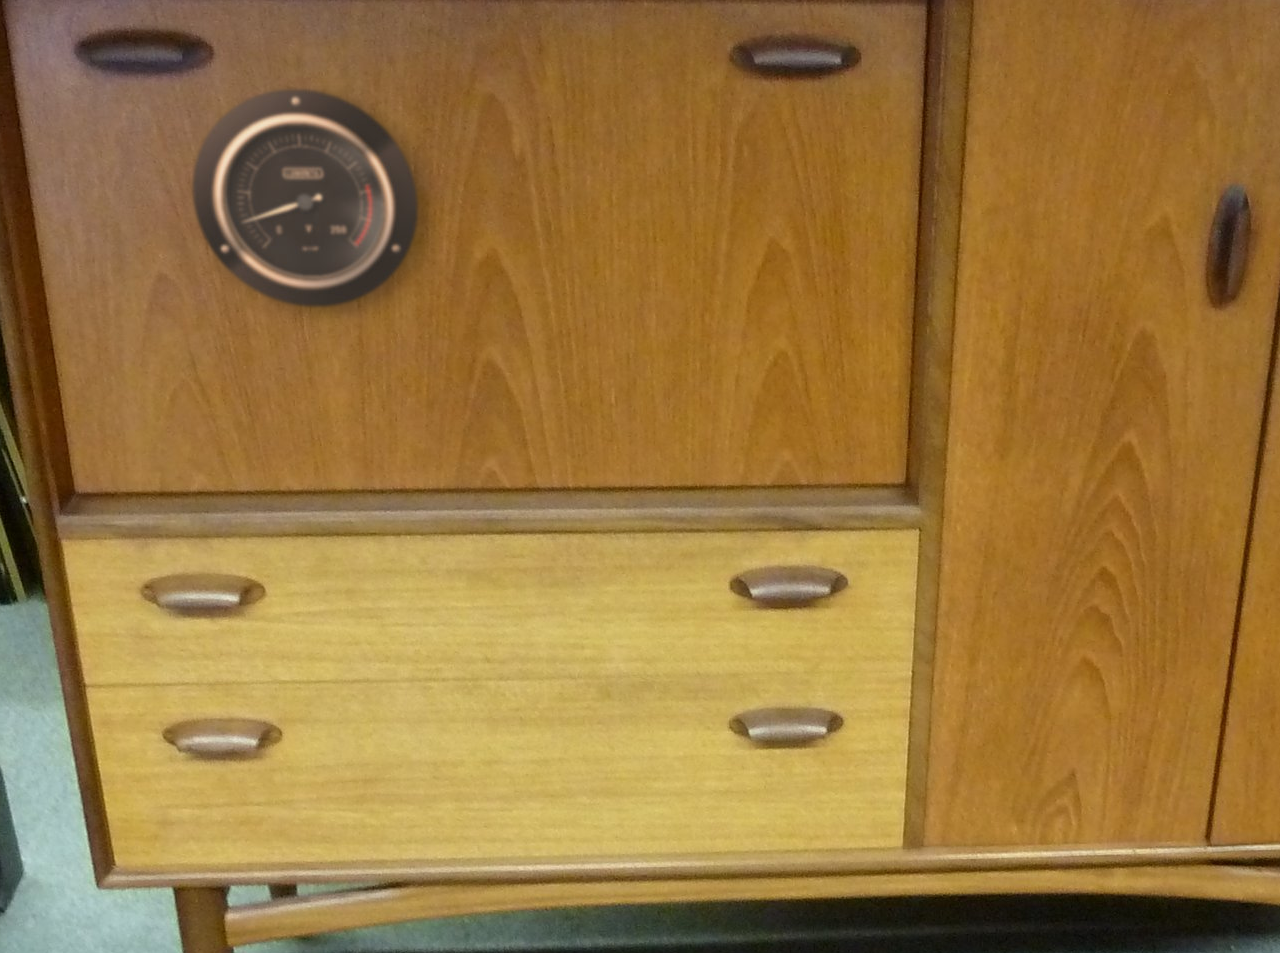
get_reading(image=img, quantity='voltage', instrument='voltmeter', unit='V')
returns 25 V
